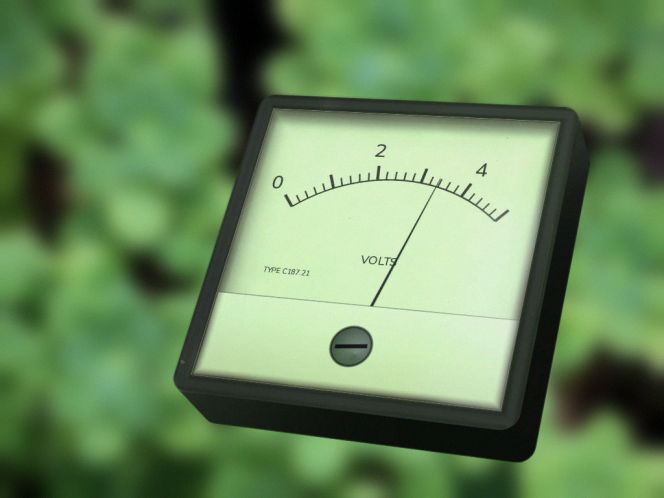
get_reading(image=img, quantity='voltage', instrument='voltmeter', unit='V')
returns 3.4 V
